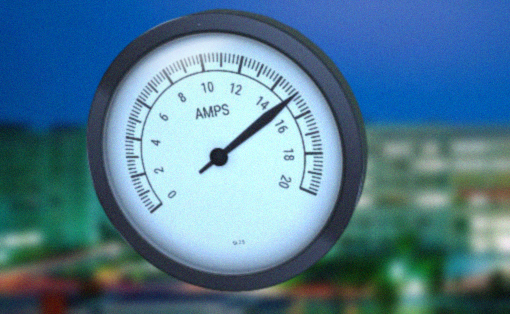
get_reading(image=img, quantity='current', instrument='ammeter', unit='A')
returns 15 A
